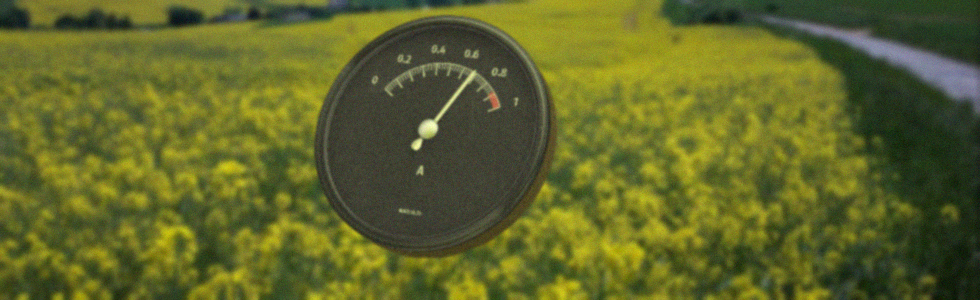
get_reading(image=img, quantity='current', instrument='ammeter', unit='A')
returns 0.7 A
